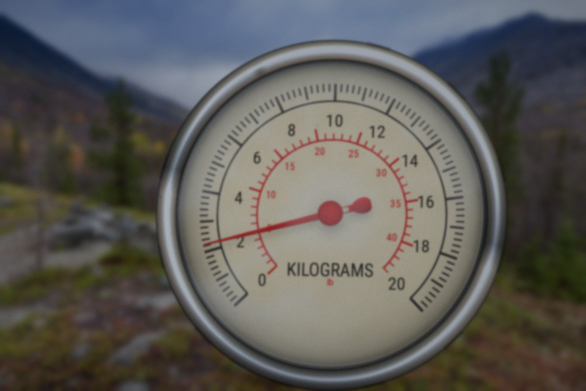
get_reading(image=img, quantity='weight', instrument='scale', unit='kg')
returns 2.2 kg
